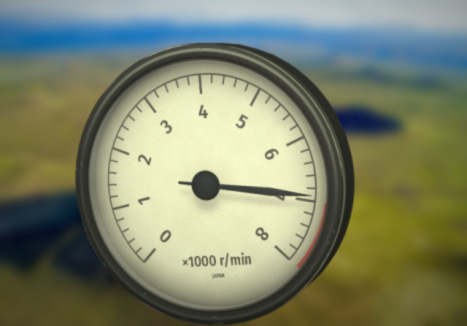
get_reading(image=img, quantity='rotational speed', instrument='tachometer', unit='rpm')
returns 6900 rpm
